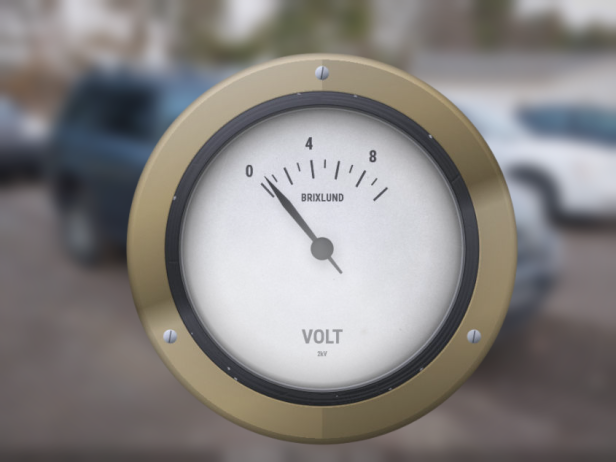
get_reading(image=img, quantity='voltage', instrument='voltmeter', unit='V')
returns 0.5 V
